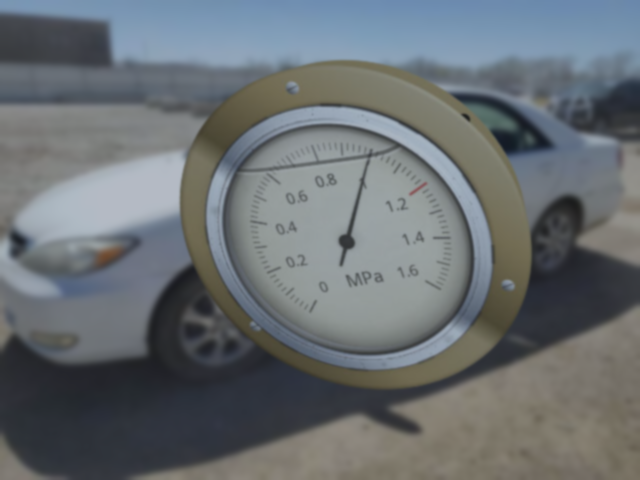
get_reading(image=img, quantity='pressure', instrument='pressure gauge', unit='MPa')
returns 1 MPa
